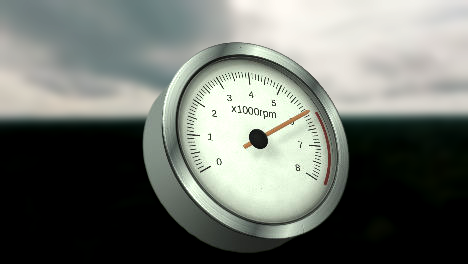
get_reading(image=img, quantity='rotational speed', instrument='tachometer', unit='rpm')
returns 6000 rpm
